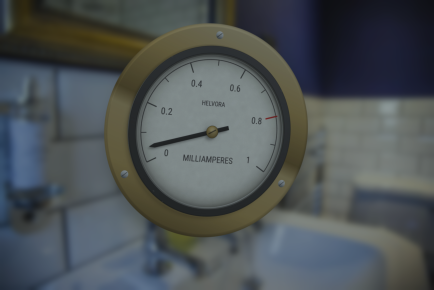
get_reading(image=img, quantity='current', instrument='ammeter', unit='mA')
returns 0.05 mA
